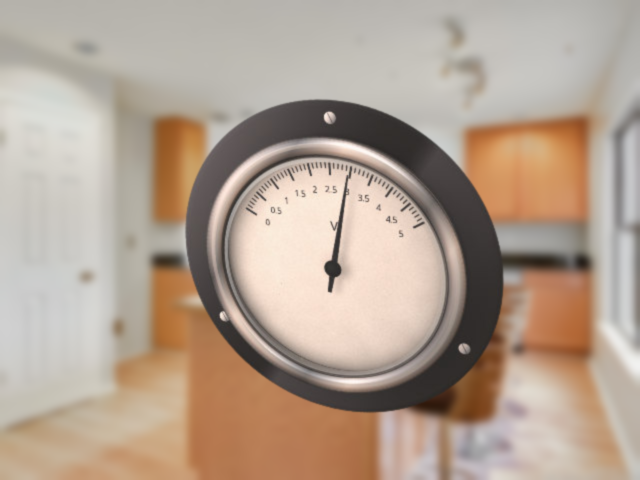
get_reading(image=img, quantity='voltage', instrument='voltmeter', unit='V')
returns 3 V
